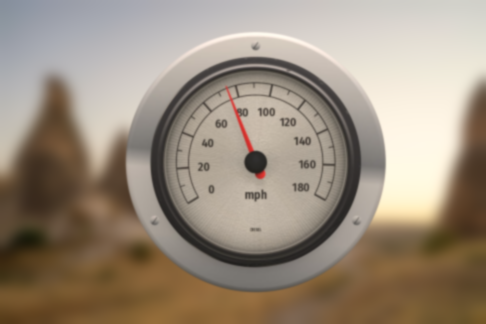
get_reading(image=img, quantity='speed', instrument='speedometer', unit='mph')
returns 75 mph
